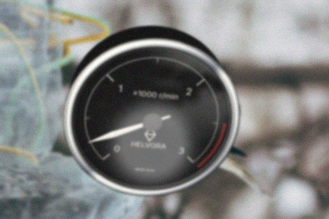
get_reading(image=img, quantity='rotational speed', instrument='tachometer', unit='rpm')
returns 250 rpm
